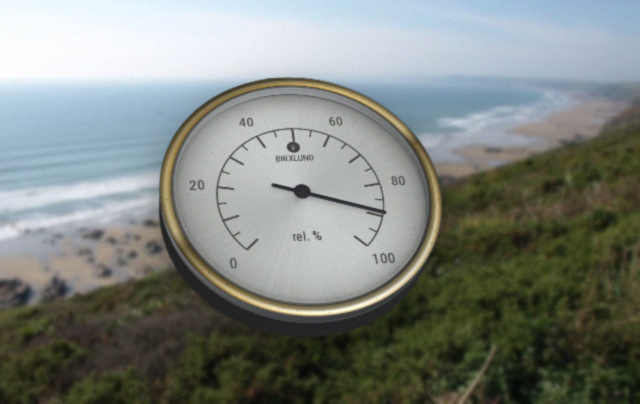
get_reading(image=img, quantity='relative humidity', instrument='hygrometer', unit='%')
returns 90 %
